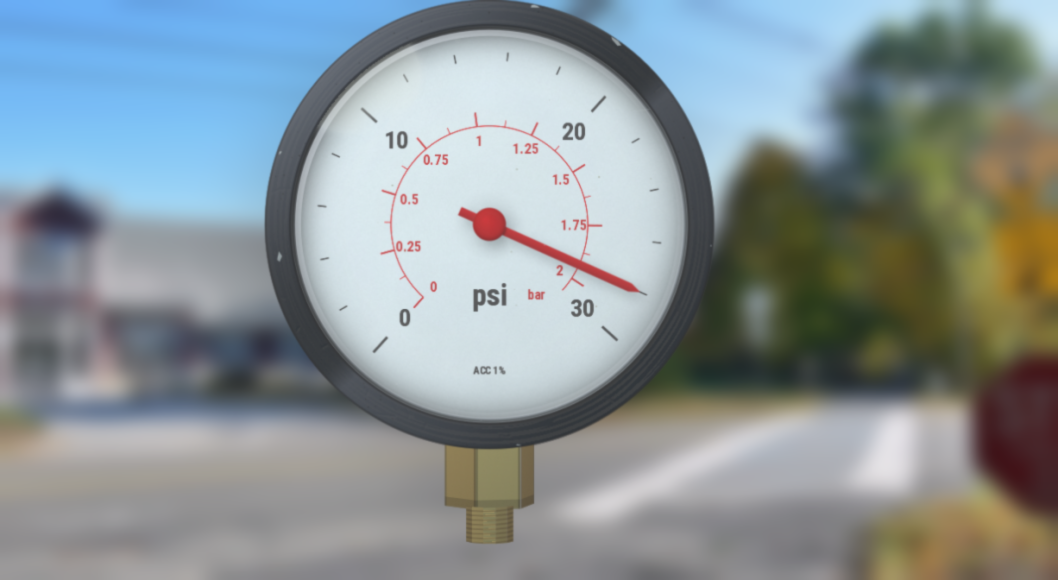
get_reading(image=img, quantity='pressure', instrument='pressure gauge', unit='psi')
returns 28 psi
